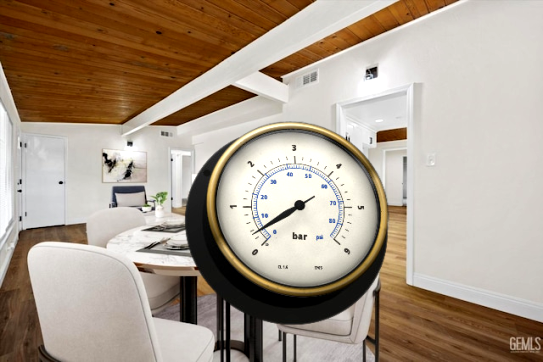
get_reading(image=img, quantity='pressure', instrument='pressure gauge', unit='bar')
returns 0.3 bar
